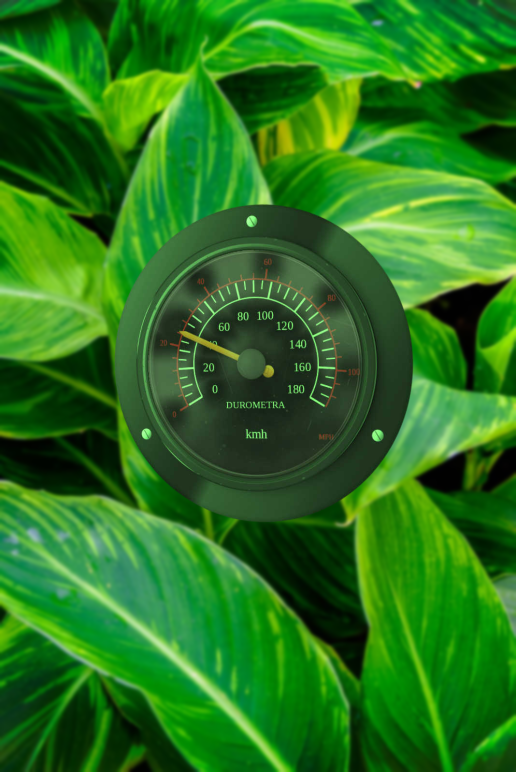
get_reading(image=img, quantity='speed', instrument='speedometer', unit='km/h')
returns 40 km/h
